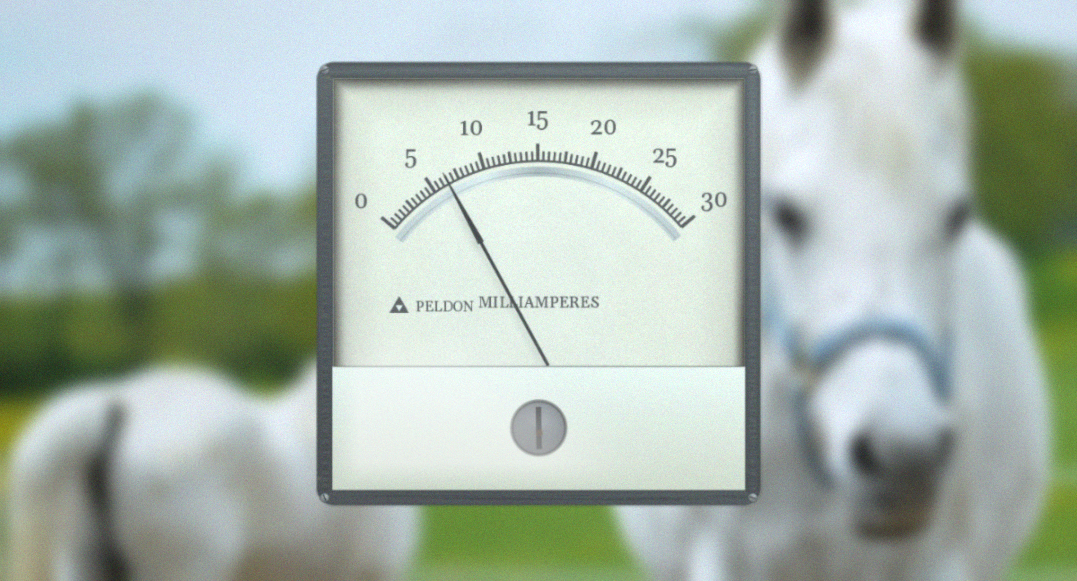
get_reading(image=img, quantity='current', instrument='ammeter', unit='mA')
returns 6.5 mA
